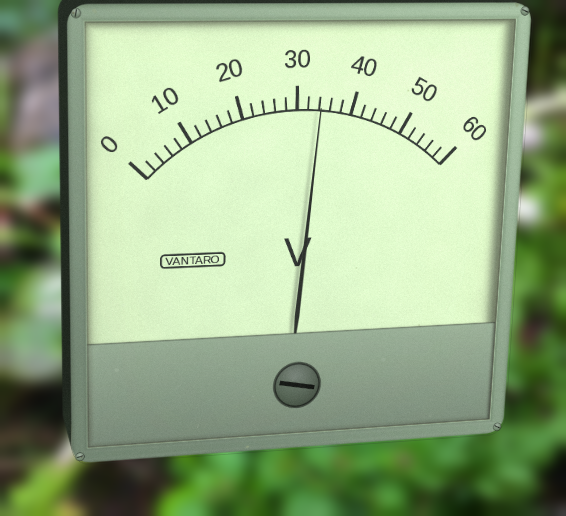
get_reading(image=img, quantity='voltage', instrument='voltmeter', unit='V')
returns 34 V
